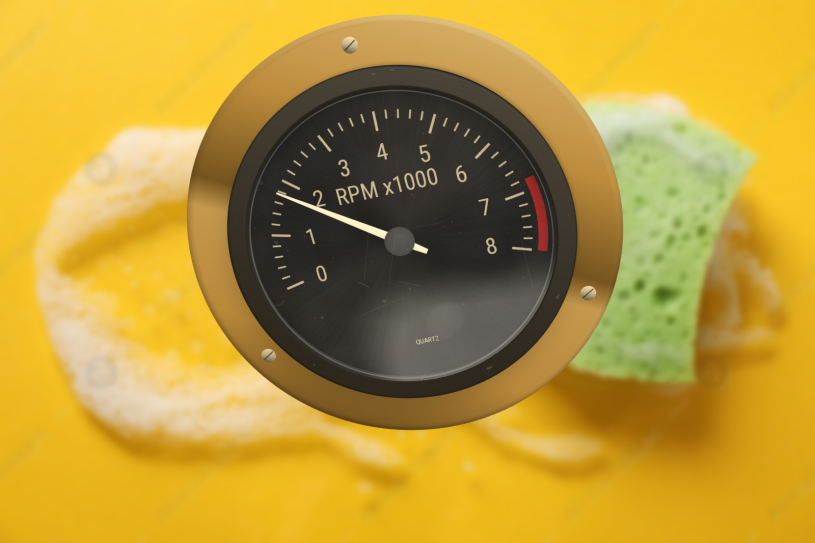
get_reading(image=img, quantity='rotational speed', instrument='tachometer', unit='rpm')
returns 1800 rpm
